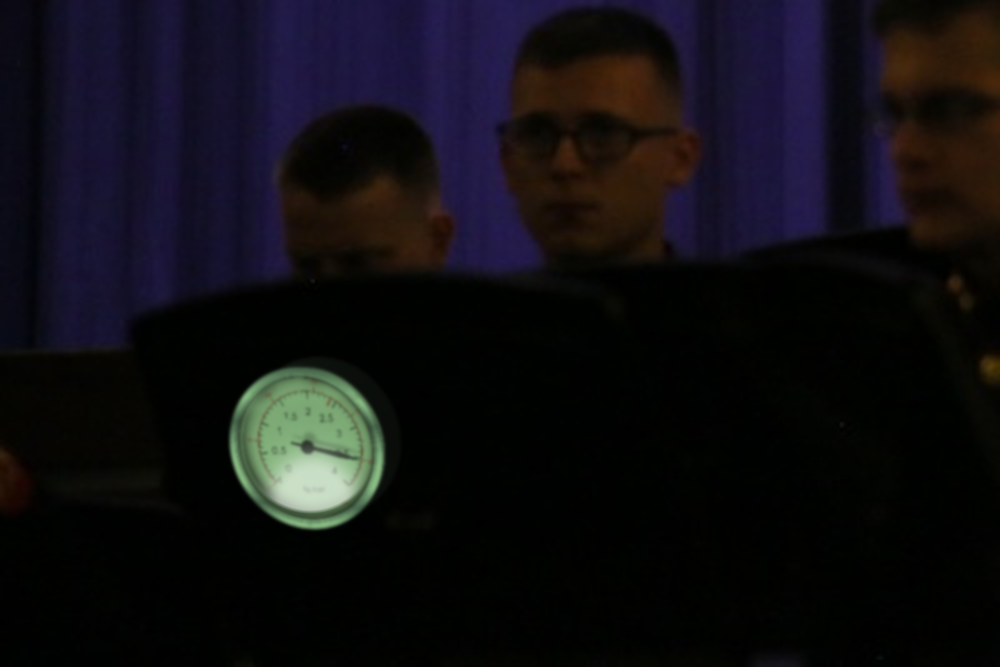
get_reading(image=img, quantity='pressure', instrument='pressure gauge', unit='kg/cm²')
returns 3.5 kg/cm²
